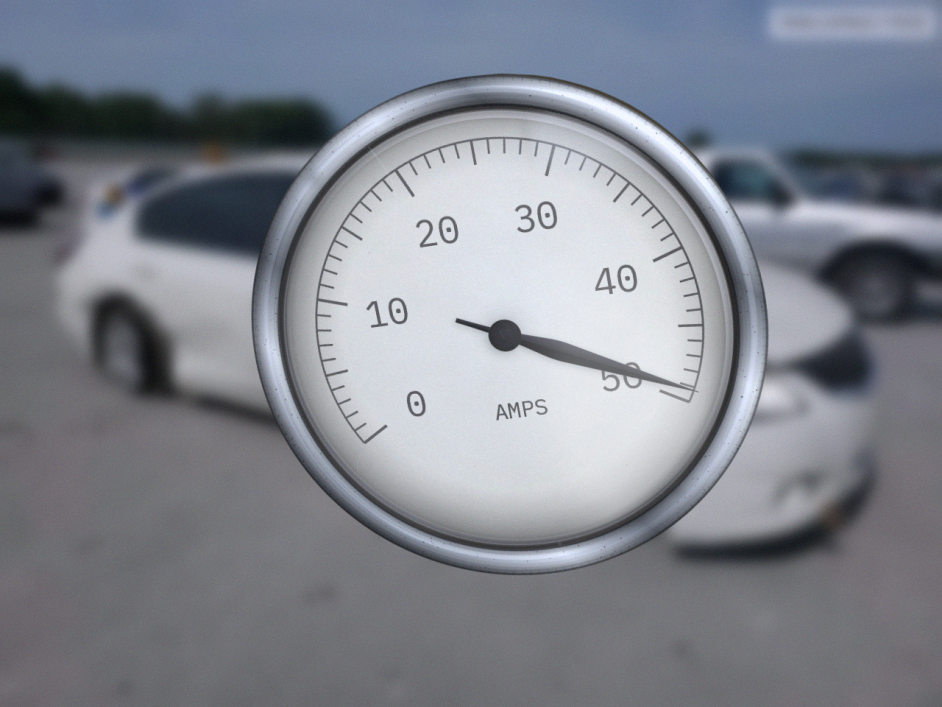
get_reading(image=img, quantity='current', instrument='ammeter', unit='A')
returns 49 A
